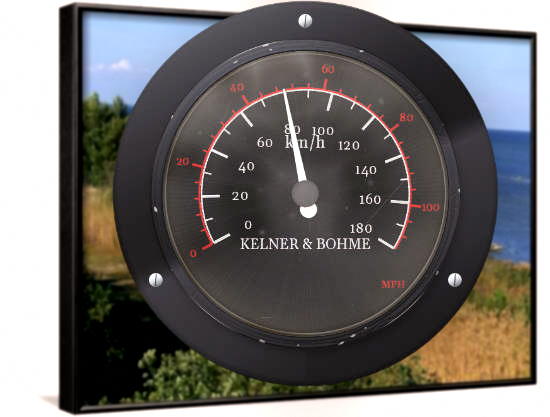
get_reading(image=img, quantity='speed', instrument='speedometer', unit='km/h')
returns 80 km/h
